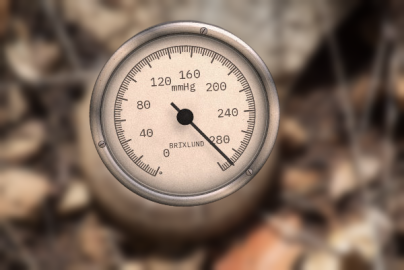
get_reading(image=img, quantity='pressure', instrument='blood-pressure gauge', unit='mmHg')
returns 290 mmHg
